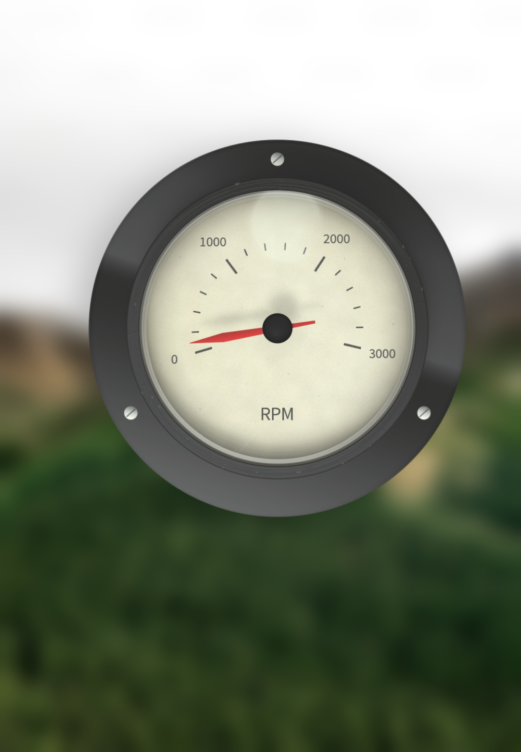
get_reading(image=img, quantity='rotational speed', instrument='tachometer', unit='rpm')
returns 100 rpm
